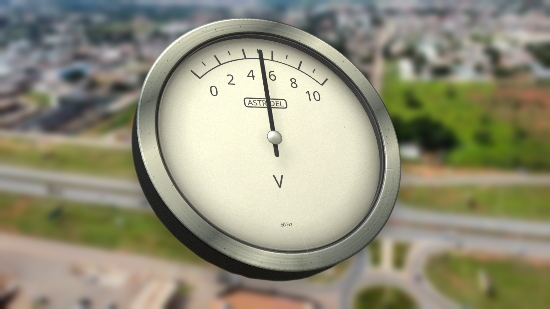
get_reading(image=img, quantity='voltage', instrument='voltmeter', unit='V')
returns 5 V
